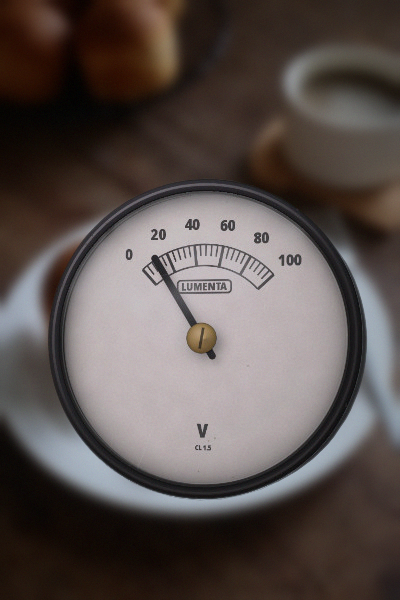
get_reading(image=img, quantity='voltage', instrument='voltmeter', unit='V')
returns 12 V
